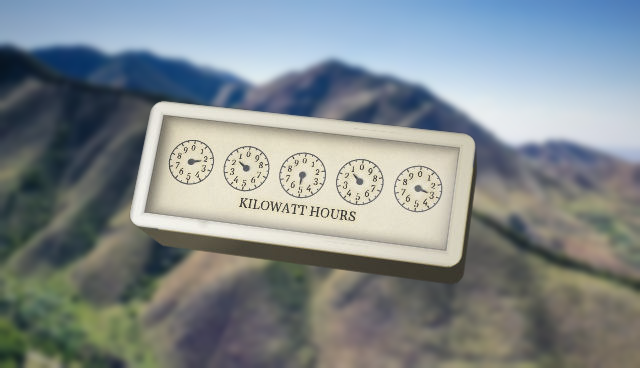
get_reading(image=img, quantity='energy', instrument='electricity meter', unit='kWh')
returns 21513 kWh
